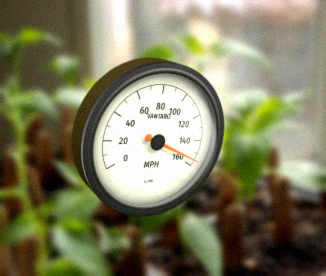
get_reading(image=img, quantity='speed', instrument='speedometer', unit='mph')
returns 155 mph
